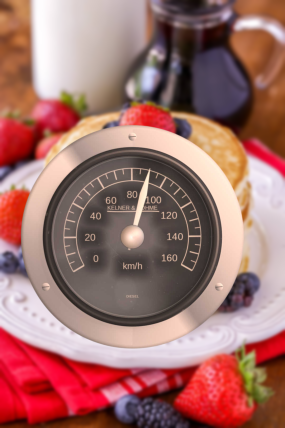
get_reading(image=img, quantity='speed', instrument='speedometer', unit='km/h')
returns 90 km/h
